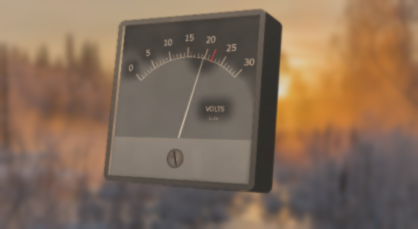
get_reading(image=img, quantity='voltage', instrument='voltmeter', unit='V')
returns 20 V
